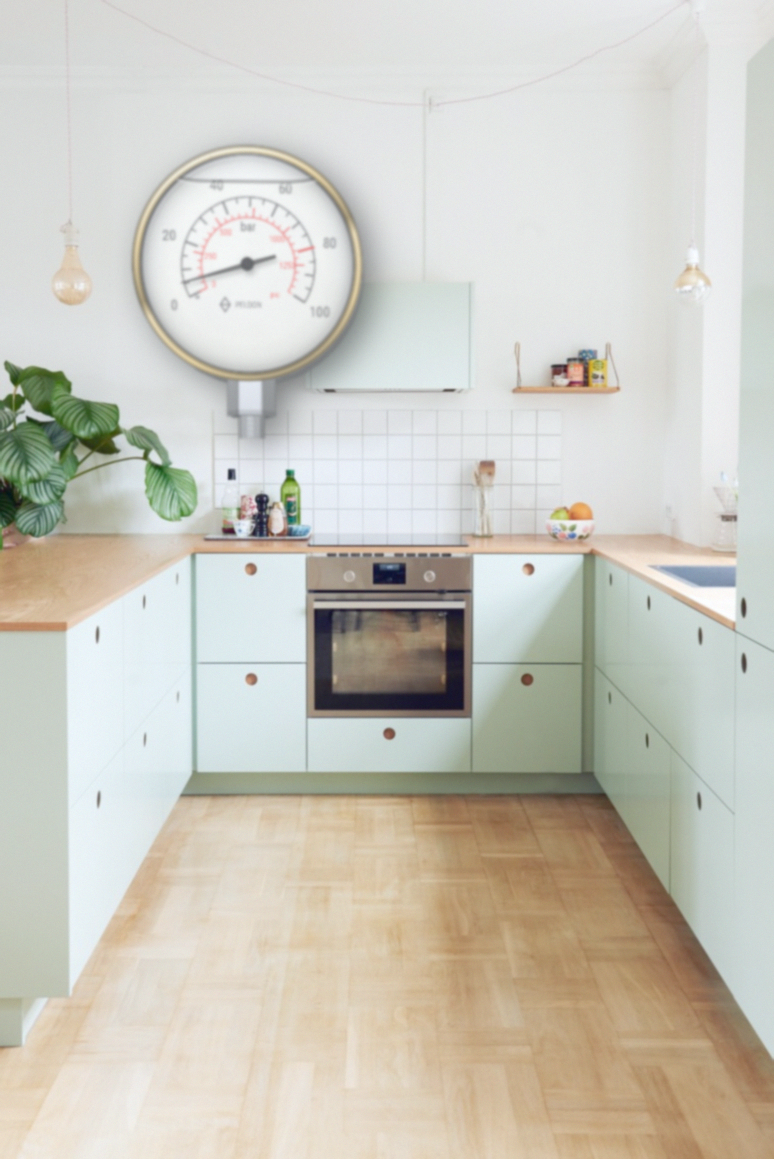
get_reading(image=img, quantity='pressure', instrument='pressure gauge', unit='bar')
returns 5 bar
